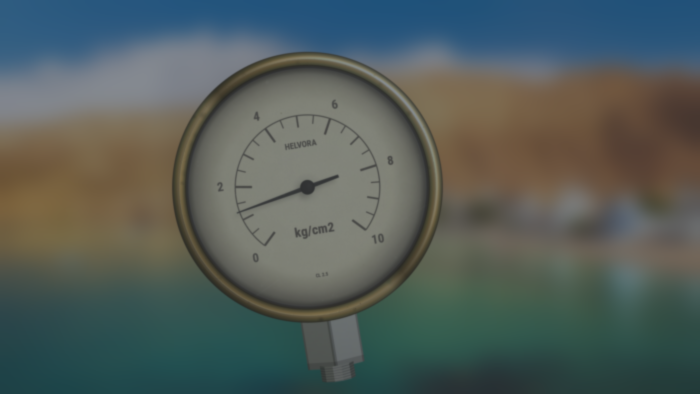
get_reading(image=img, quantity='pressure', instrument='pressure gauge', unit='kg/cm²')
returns 1.25 kg/cm²
